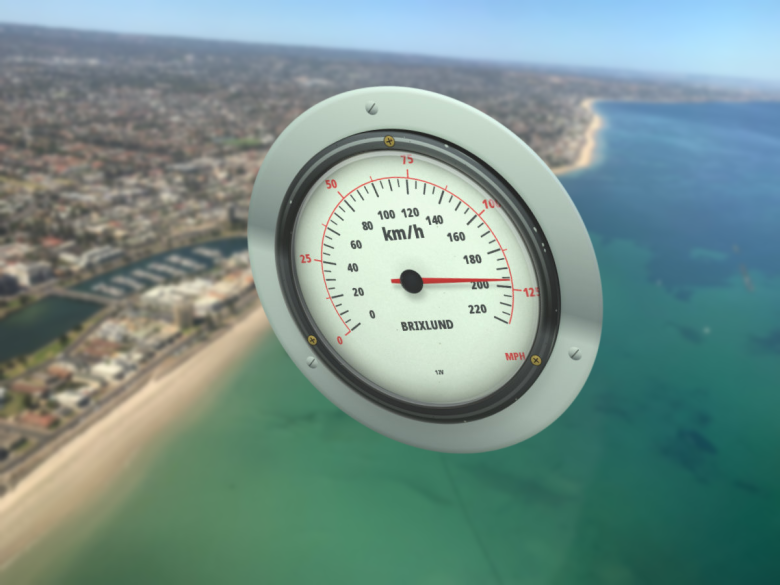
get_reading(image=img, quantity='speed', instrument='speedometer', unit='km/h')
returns 195 km/h
